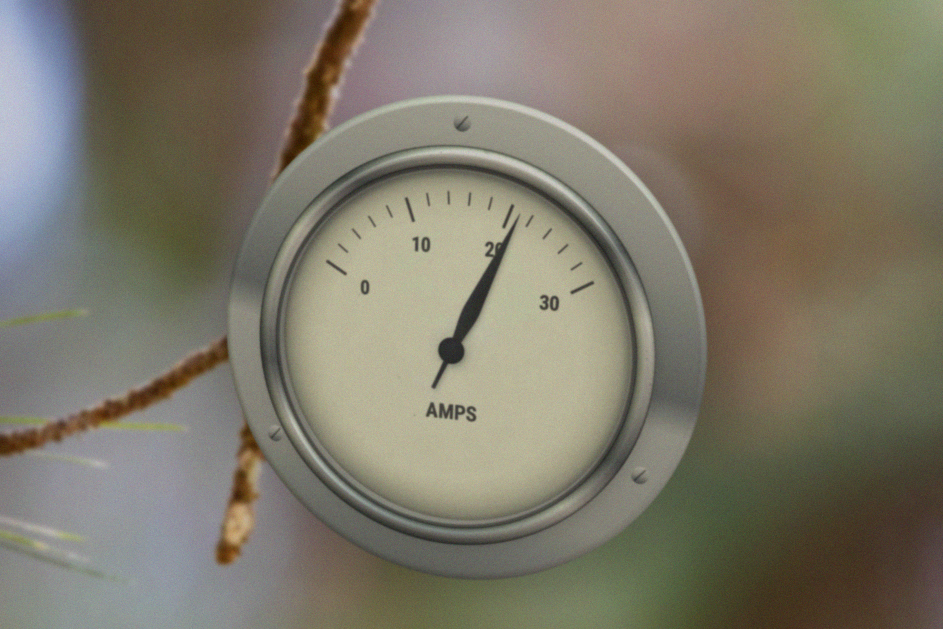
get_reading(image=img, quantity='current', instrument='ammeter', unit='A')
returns 21 A
